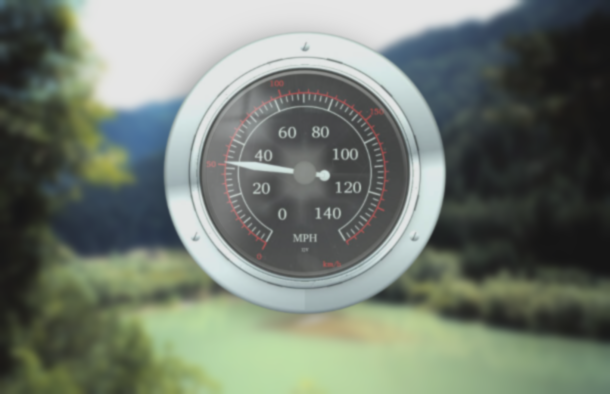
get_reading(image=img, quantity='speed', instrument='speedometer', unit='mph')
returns 32 mph
